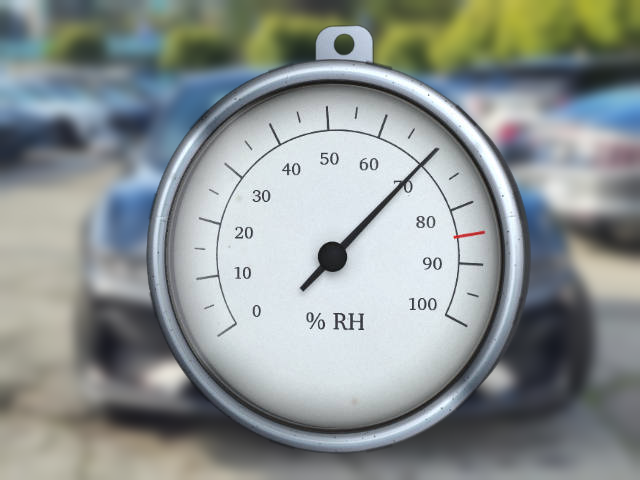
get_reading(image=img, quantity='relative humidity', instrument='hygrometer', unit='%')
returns 70 %
